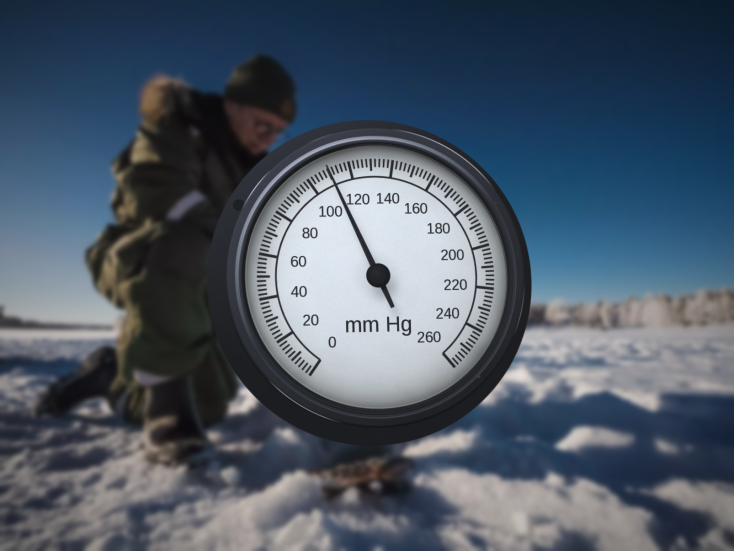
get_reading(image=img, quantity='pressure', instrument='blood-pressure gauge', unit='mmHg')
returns 110 mmHg
